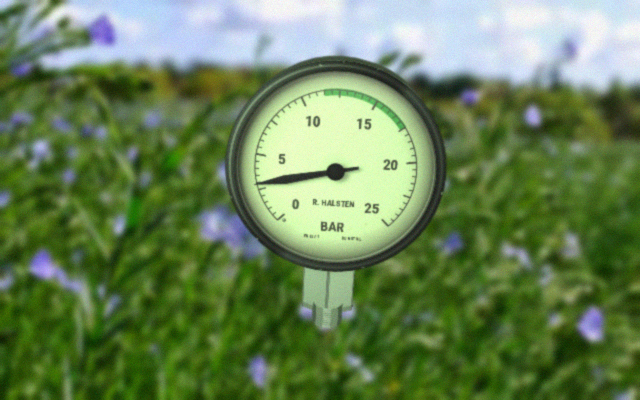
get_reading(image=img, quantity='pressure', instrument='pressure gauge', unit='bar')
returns 3 bar
